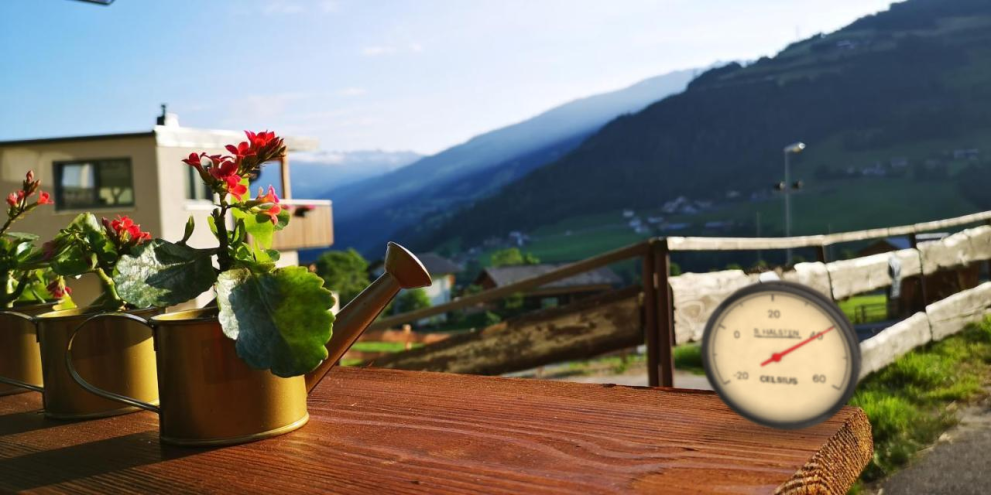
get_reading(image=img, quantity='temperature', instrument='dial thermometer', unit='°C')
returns 40 °C
